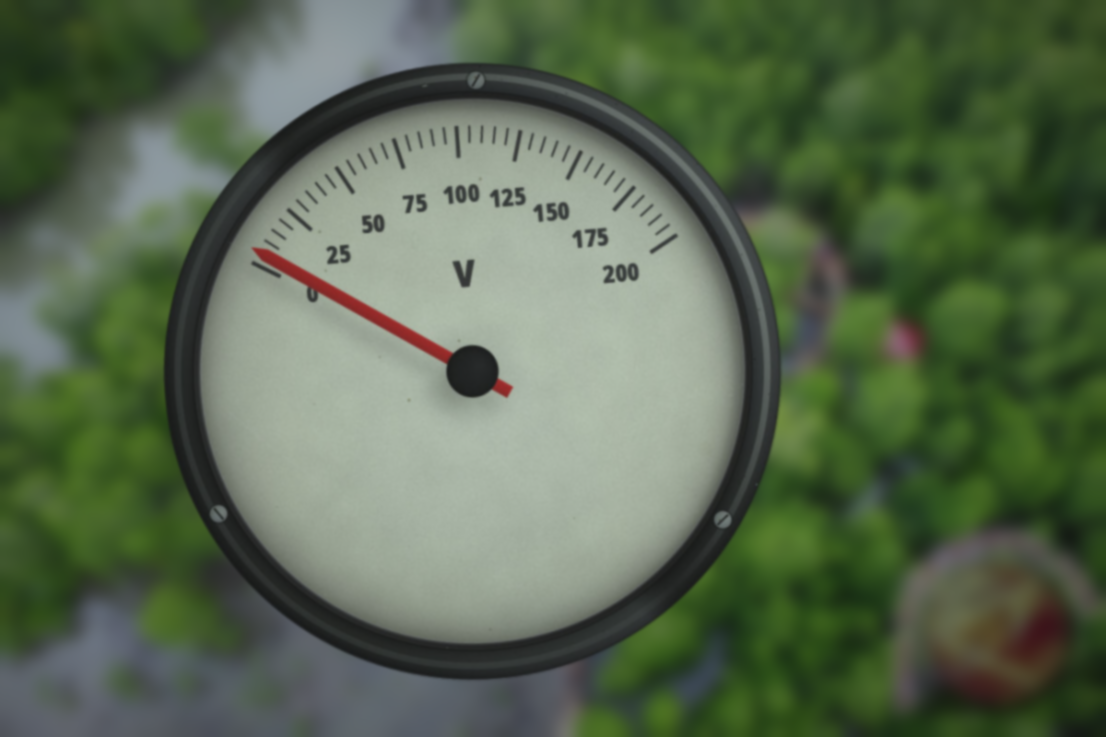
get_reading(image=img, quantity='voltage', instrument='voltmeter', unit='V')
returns 5 V
